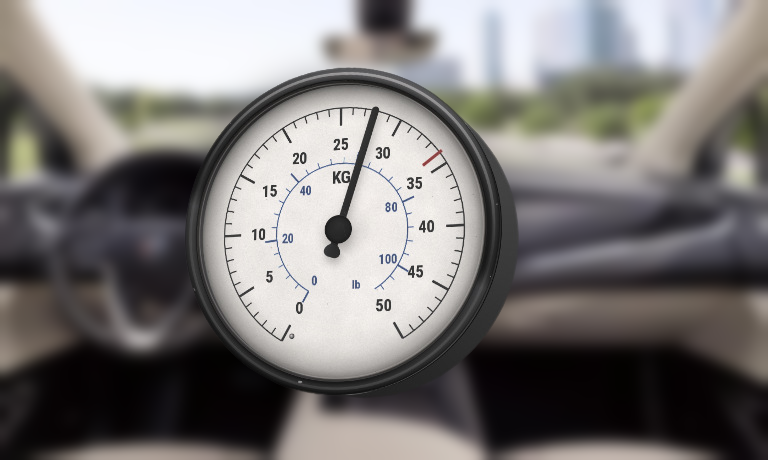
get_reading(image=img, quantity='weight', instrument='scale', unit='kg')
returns 28 kg
